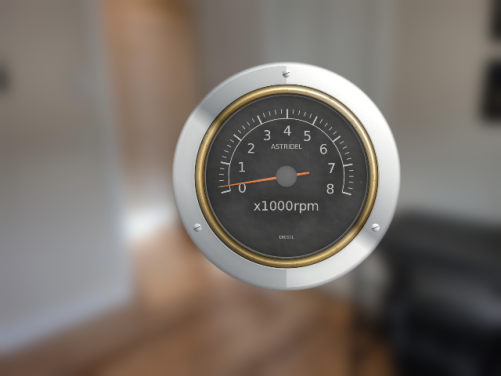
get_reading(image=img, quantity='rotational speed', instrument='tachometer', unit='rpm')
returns 200 rpm
